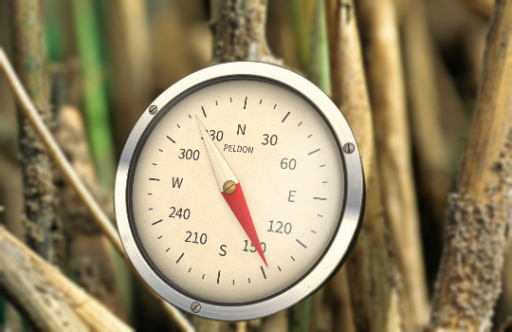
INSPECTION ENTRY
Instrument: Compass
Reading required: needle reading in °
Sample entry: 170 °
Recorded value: 145 °
